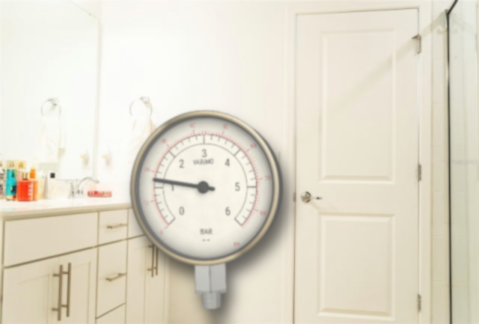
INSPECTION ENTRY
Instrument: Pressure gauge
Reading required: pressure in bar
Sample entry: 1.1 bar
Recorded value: 1.2 bar
